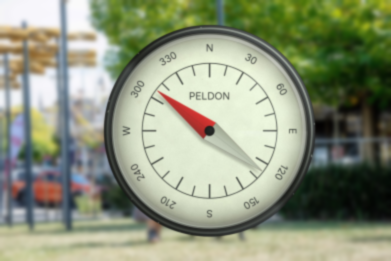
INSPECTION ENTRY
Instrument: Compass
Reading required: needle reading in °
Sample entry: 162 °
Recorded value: 307.5 °
